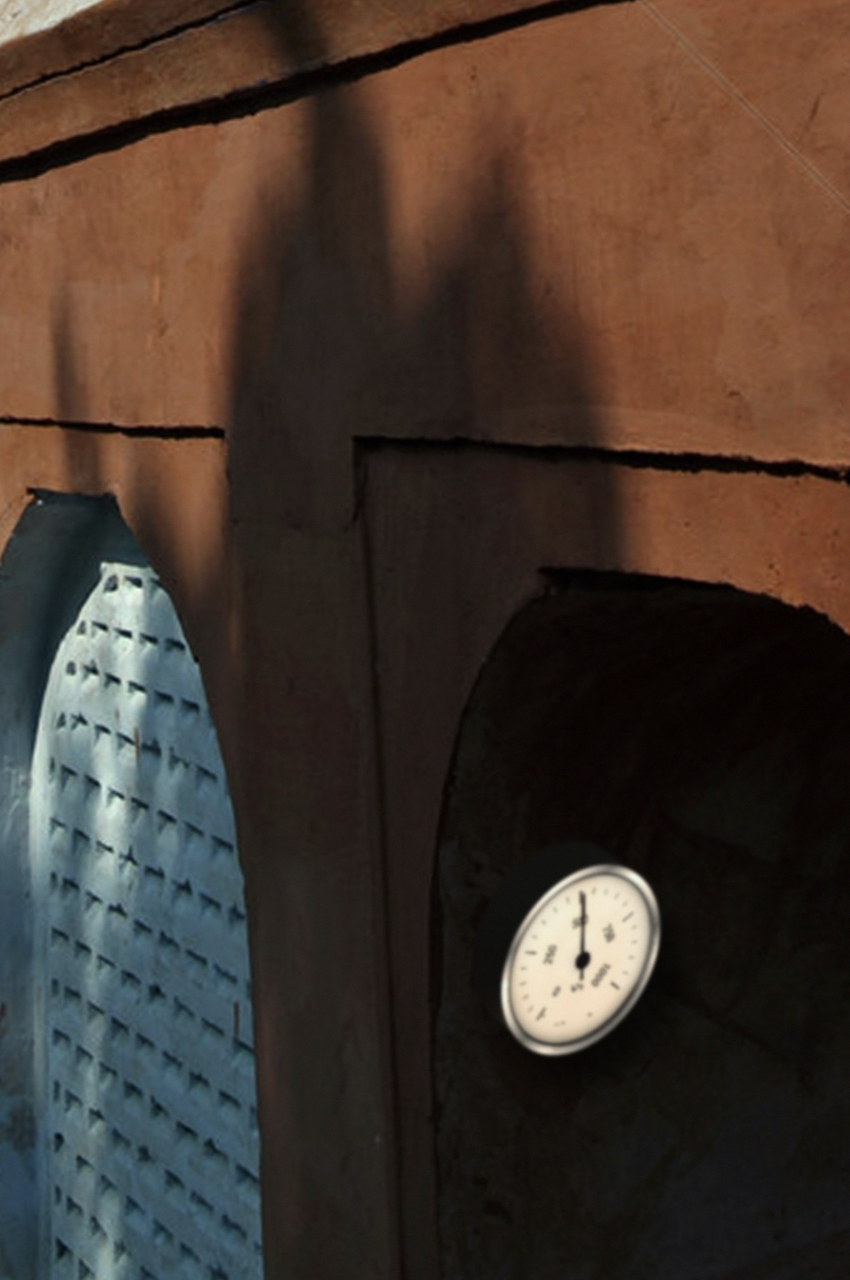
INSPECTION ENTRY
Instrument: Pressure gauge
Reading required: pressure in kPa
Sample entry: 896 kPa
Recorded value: 500 kPa
